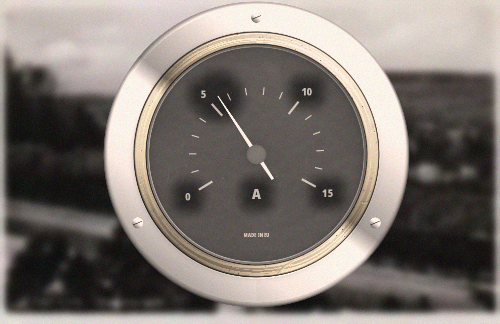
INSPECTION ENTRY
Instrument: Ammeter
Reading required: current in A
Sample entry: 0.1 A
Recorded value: 5.5 A
